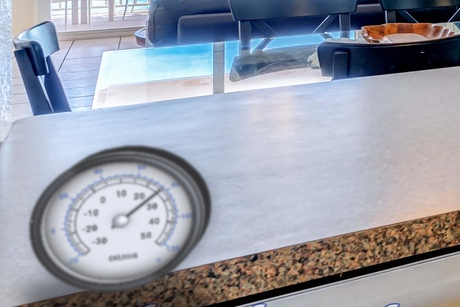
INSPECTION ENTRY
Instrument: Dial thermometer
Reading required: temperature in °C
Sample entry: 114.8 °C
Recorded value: 25 °C
